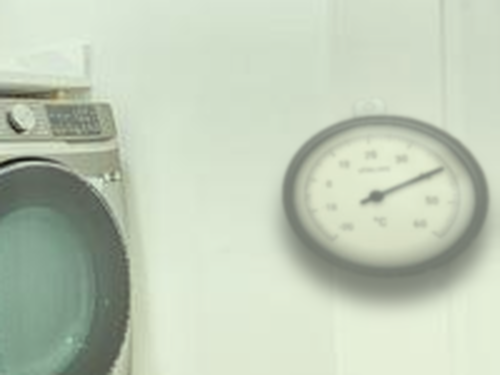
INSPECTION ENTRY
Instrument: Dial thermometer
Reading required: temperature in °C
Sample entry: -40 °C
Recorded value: 40 °C
